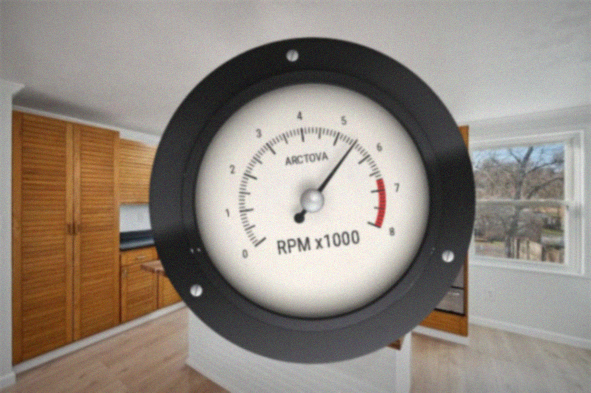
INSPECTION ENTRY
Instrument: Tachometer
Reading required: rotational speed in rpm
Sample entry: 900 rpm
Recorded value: 5500 rpm
